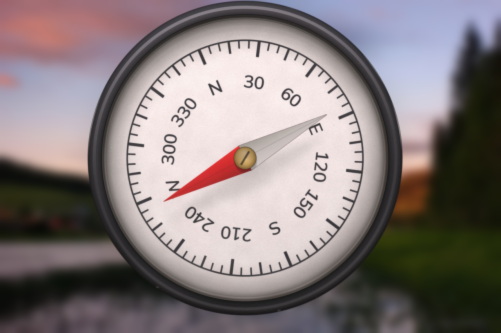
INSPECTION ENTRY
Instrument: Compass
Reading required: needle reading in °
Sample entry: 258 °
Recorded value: 265 °
